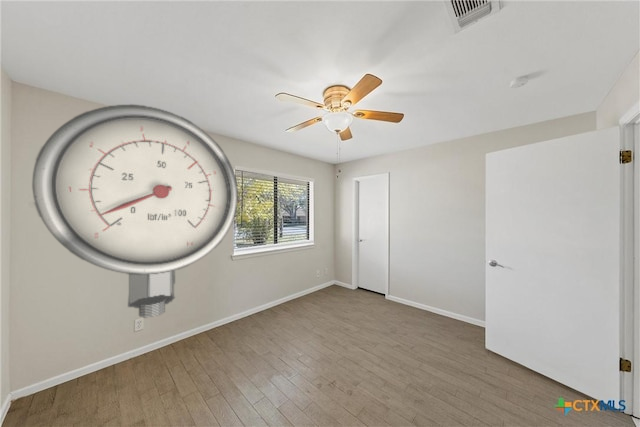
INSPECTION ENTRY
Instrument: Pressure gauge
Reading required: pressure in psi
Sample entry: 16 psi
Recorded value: 5 psi
